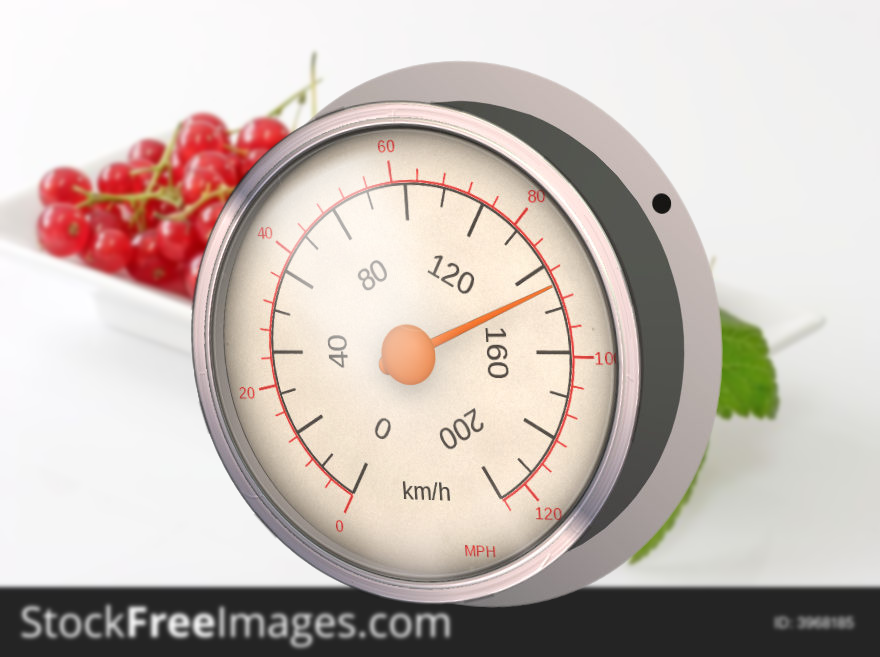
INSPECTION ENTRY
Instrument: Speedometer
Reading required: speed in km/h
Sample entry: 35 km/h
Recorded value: 145 km/h
